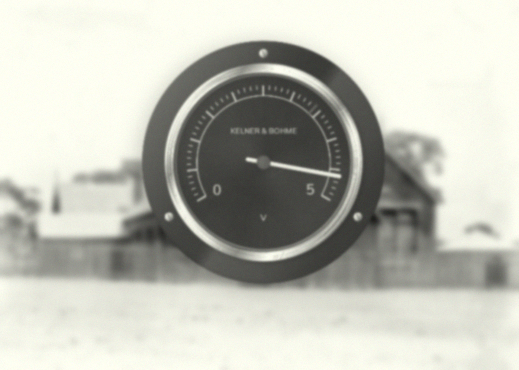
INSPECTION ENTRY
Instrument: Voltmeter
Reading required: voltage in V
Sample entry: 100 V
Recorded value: 4.6 V
